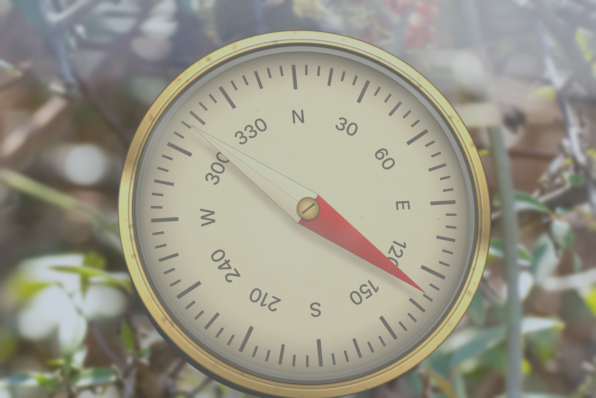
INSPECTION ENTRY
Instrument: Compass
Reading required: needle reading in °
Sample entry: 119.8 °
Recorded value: 130 °
